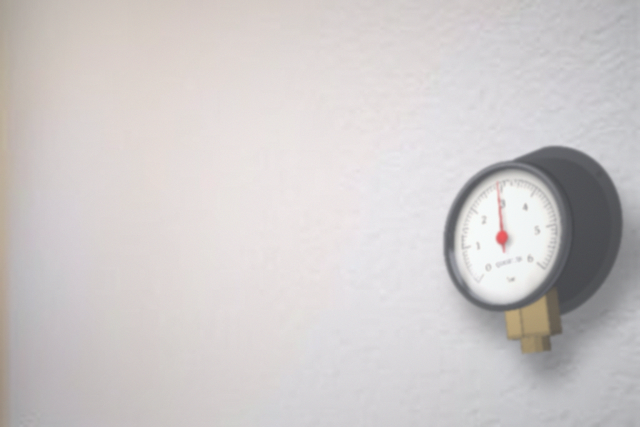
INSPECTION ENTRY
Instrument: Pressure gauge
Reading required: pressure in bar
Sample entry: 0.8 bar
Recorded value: 3 bar
